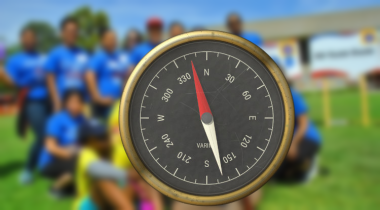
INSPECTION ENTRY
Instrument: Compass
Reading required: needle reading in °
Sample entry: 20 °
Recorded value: 345 °
